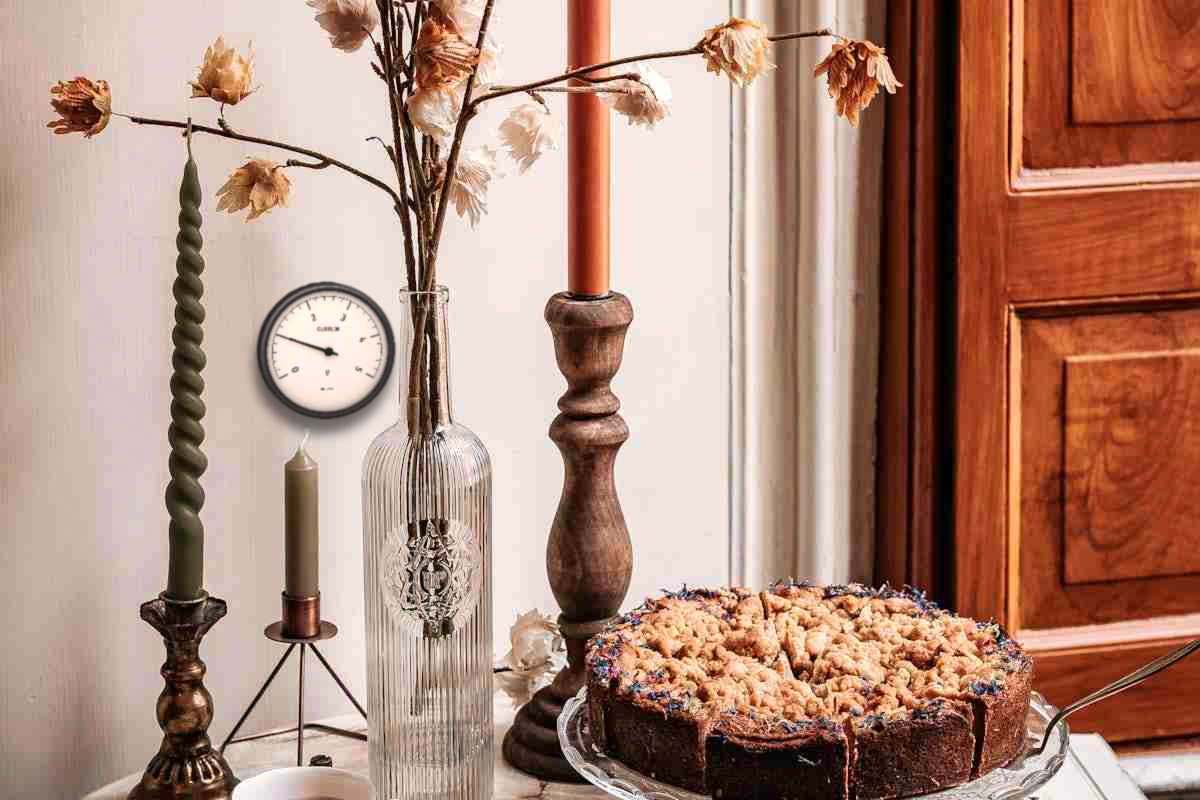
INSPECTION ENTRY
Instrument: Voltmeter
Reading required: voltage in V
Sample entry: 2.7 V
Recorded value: 1 V
